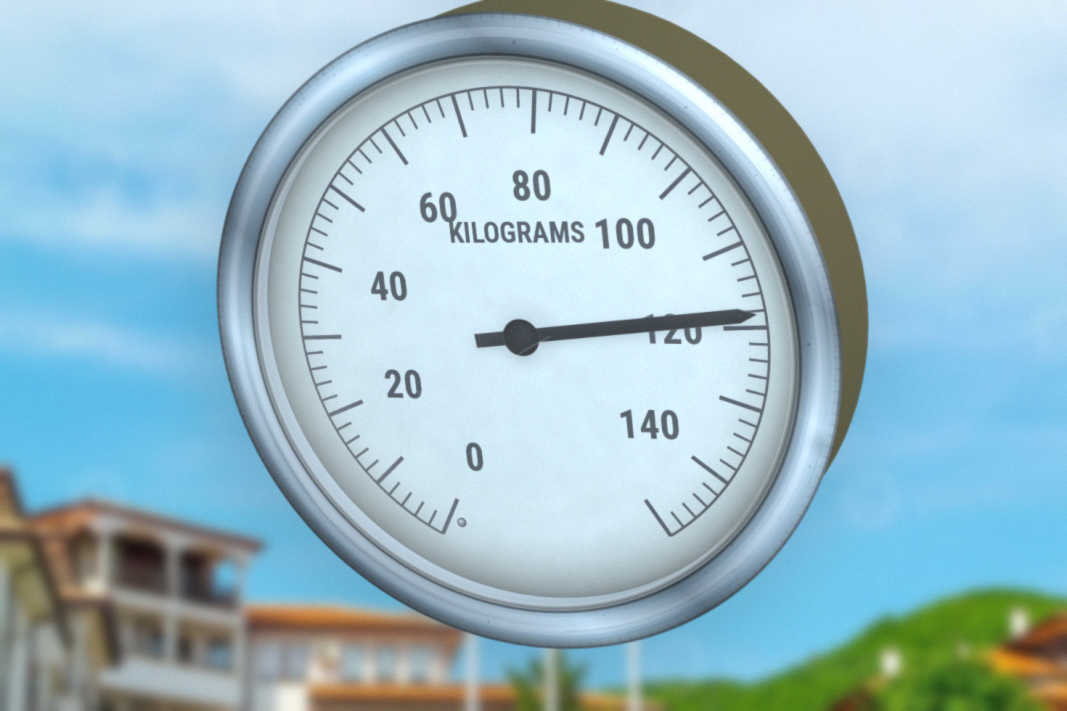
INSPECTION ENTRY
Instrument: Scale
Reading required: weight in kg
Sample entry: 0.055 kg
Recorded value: 118 kg
